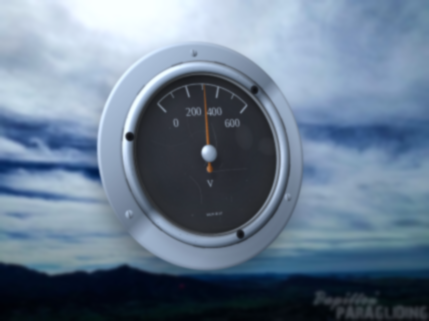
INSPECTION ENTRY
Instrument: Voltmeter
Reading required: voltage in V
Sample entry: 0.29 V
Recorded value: 300 V
